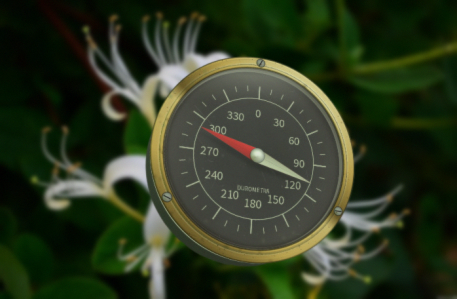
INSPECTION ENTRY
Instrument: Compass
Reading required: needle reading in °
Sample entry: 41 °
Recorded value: 290 °
